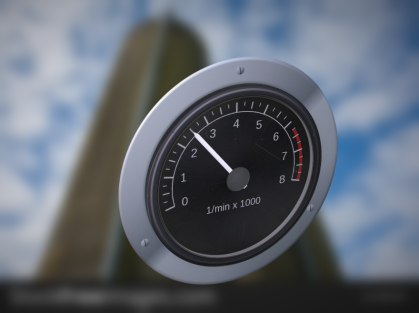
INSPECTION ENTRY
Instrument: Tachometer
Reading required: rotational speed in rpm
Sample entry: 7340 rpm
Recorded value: 2500 rpm
